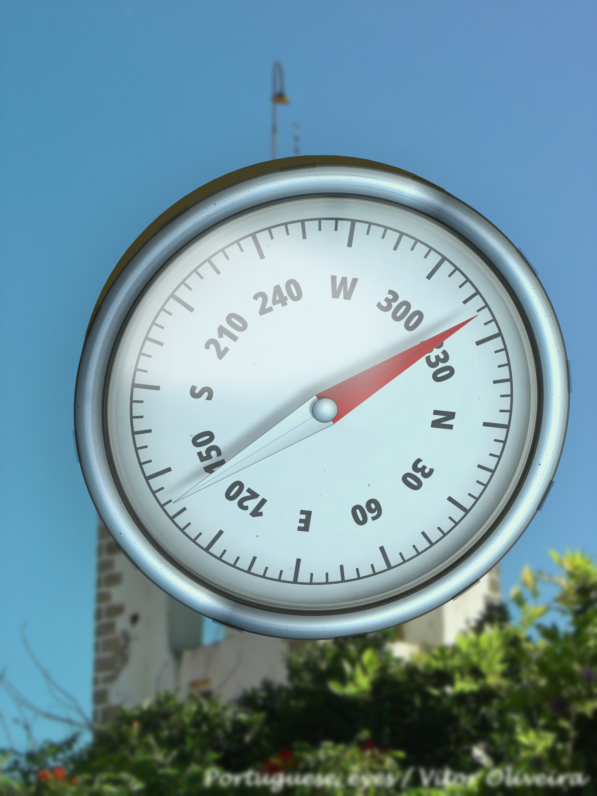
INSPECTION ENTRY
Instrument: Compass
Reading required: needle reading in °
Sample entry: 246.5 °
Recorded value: 320 °
